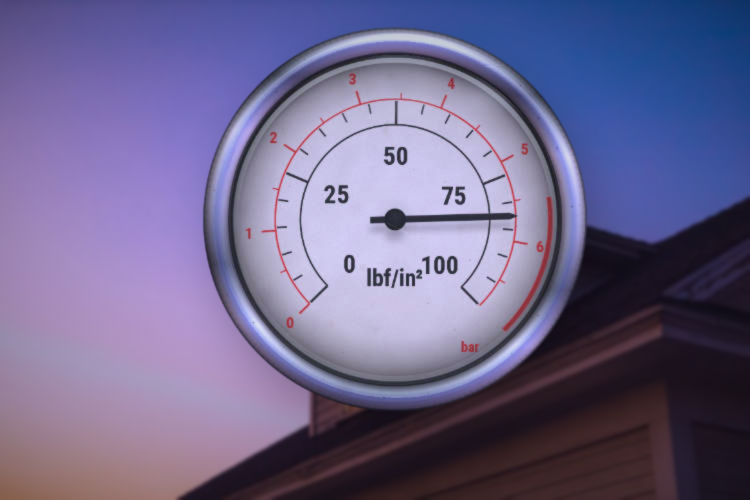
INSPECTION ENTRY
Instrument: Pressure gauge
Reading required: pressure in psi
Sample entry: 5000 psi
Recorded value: 82.5 psi
